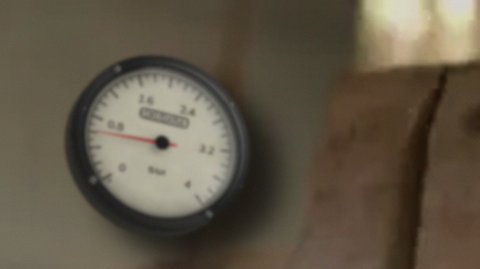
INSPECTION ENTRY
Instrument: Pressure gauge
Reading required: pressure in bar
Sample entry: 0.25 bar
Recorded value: 0.6 bar
